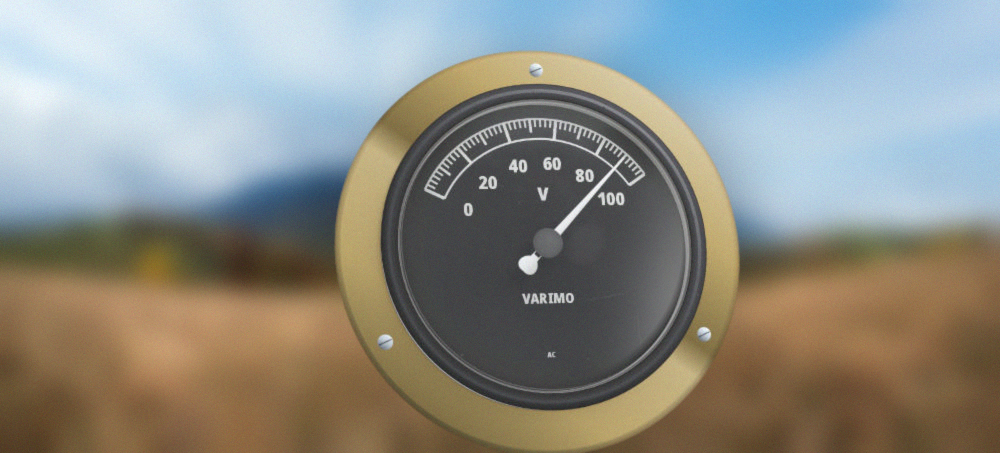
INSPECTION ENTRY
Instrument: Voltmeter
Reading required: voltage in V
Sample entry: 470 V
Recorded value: 90 V
